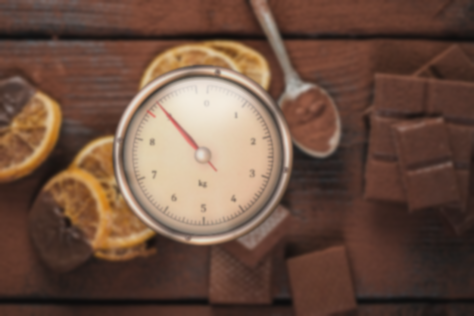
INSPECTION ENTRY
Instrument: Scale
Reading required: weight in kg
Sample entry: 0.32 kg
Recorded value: 9 kg
